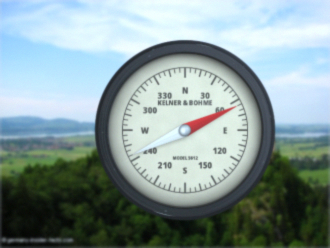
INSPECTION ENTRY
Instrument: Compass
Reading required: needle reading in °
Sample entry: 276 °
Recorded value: 65 °
